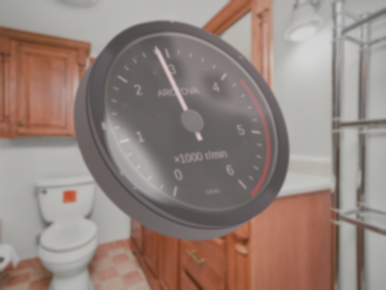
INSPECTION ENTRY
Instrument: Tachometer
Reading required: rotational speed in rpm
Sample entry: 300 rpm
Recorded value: 2800 rpm
